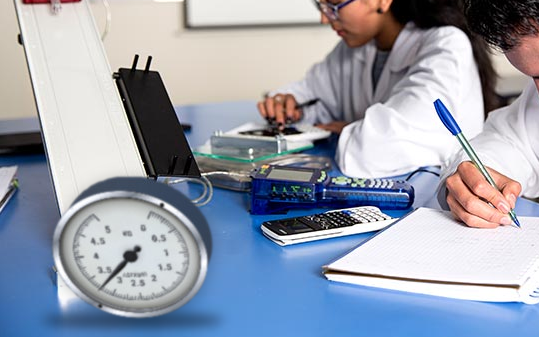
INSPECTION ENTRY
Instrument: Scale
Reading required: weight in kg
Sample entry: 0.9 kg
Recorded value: 3.25 kg
